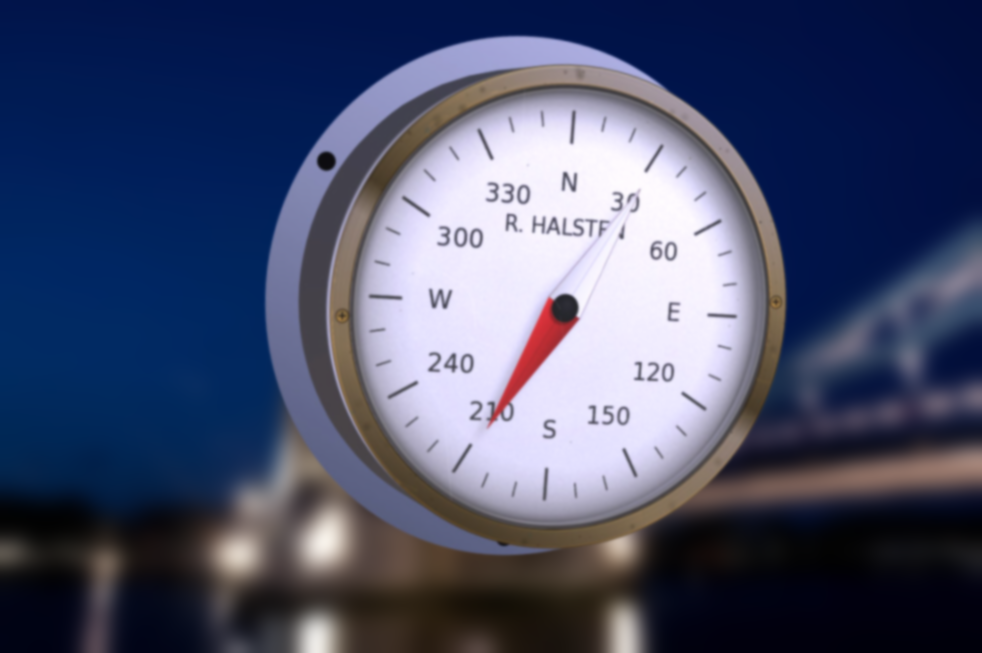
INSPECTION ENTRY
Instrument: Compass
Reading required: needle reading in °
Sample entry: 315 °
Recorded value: 210 °
